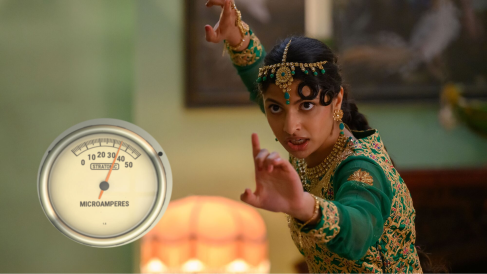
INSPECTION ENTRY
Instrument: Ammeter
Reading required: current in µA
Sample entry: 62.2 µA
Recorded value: 35 µA
